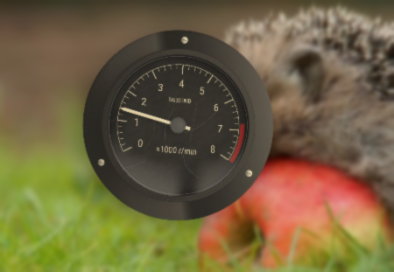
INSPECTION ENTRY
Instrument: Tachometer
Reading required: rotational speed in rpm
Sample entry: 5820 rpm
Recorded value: 1400 rpm
